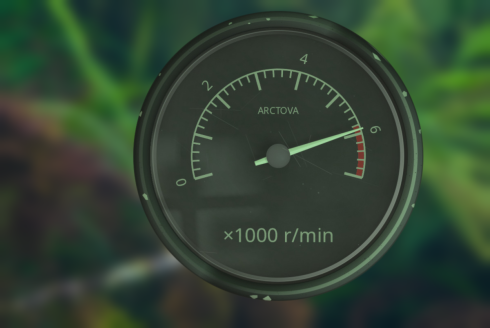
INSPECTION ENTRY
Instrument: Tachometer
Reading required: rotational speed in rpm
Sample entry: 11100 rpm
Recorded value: 5900 rpm
